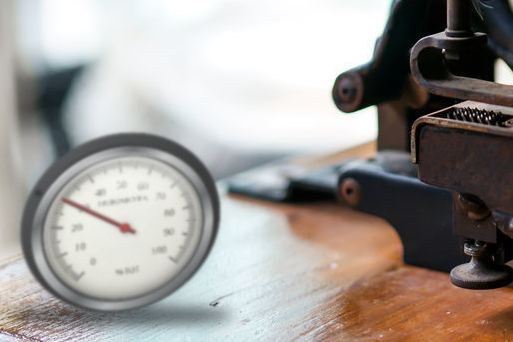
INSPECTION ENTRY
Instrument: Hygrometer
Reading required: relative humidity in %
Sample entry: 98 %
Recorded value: 30 %
